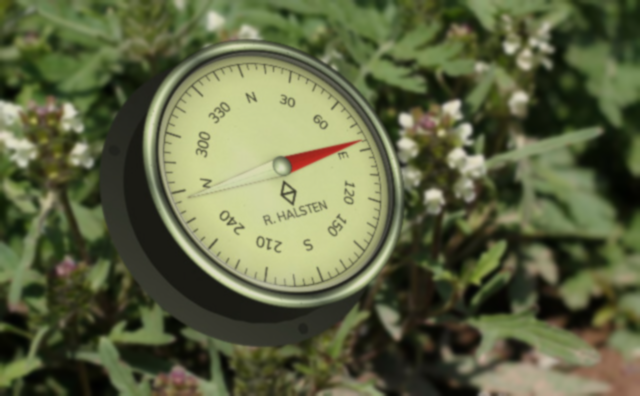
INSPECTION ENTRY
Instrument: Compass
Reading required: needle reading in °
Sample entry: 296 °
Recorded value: 85 °
